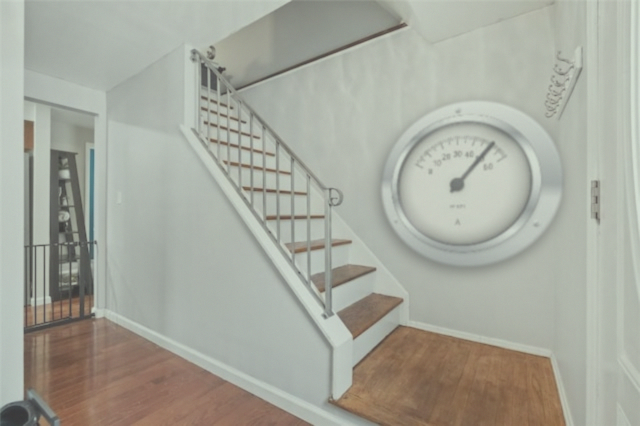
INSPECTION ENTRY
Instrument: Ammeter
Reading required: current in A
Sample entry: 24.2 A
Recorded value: 50 A
